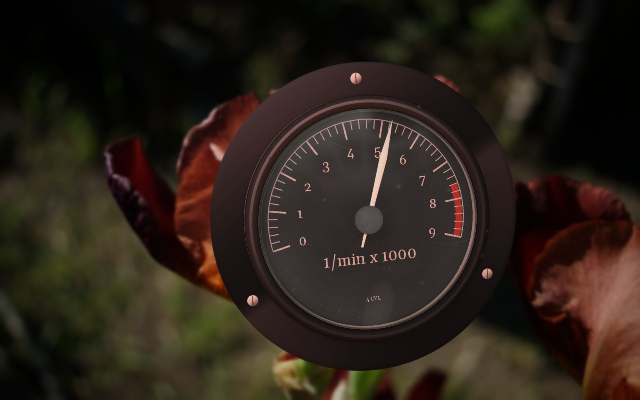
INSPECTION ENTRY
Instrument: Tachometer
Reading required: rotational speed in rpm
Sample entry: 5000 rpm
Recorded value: 5200 rpm
